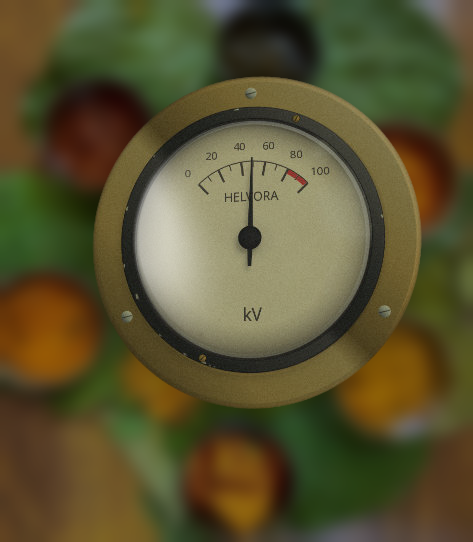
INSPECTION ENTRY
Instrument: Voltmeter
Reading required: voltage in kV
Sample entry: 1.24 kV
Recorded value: 50 kV
